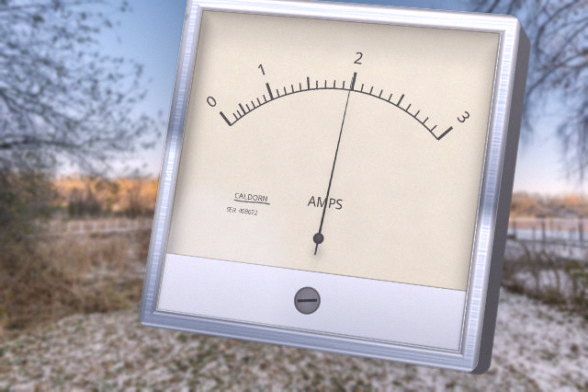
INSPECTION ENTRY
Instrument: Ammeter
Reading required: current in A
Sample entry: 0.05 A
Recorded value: 2 A
